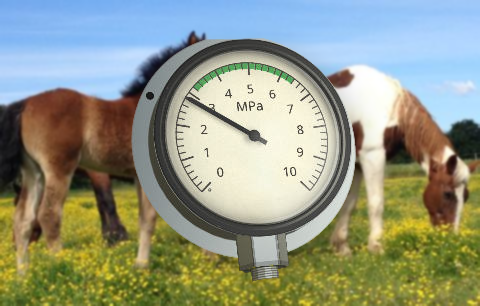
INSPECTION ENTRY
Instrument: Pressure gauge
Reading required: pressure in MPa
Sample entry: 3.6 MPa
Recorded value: 2.8 MPa
